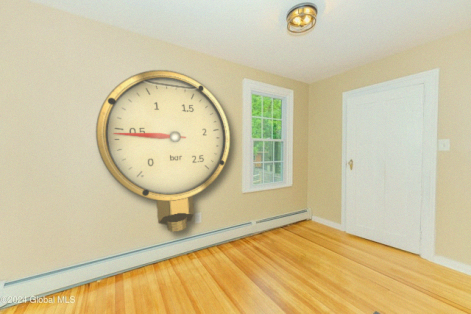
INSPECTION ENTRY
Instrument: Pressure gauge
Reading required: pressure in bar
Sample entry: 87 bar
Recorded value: 0.45 bar
